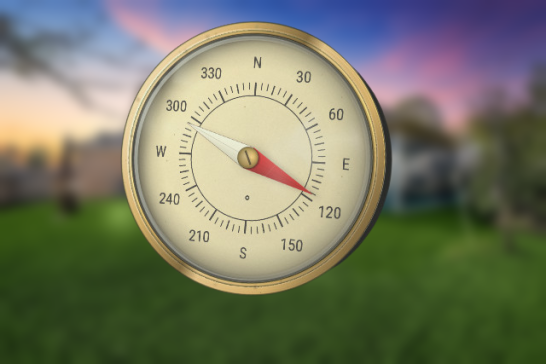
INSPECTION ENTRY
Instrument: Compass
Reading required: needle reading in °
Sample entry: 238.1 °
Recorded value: 115 °
